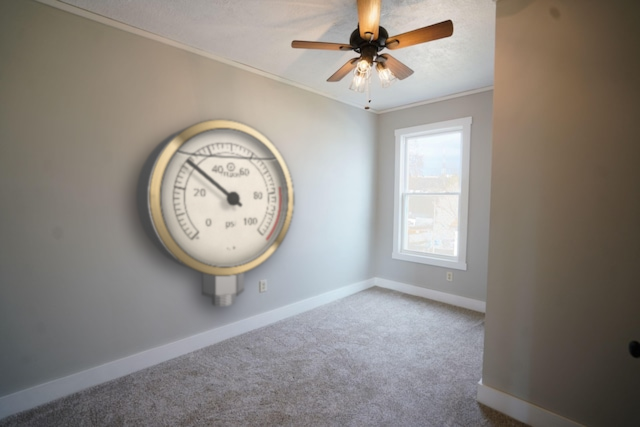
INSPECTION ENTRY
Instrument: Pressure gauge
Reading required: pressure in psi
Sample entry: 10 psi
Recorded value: 30 psi
